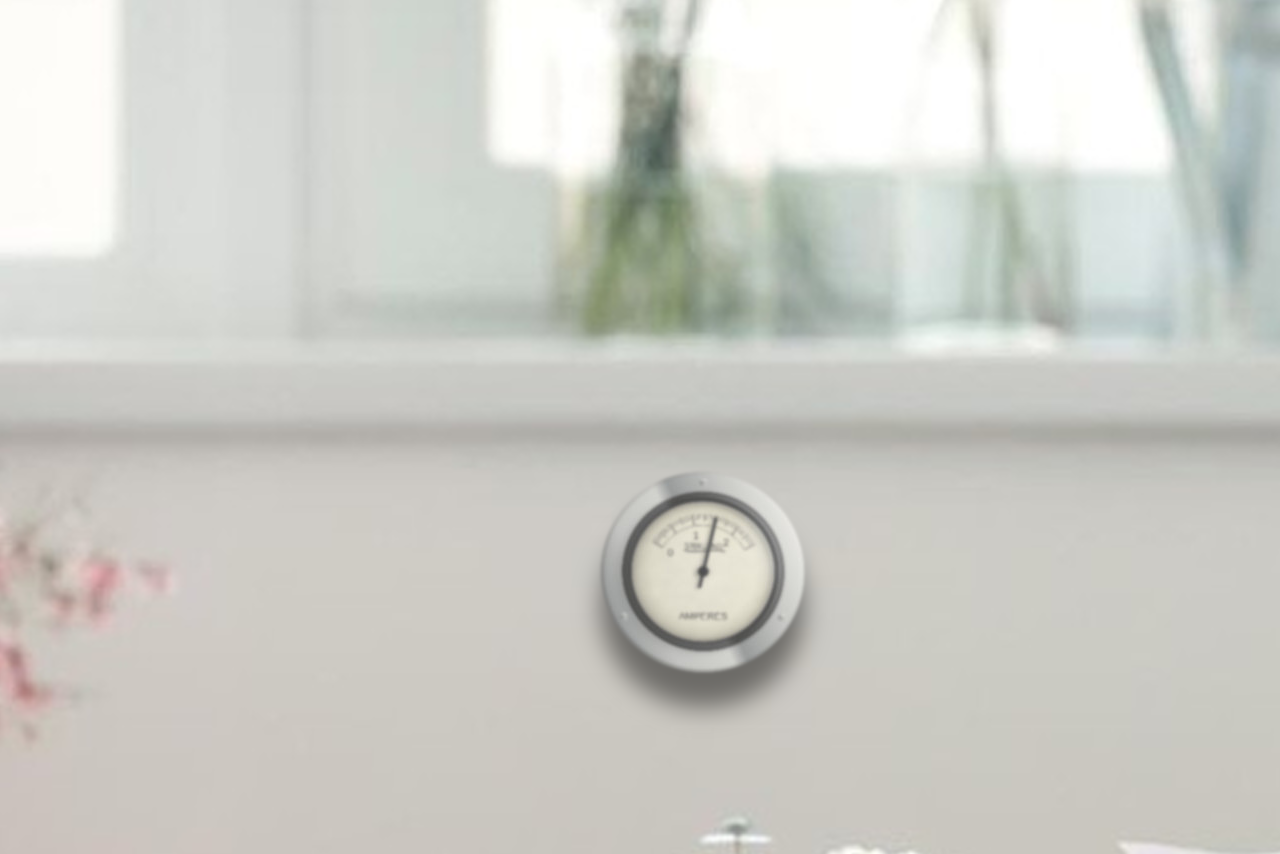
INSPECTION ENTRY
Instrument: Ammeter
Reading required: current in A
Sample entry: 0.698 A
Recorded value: 1.5 A
